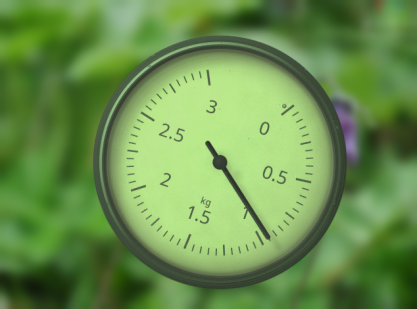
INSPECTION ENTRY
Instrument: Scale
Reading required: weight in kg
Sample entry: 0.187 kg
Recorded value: 0.95 kg
